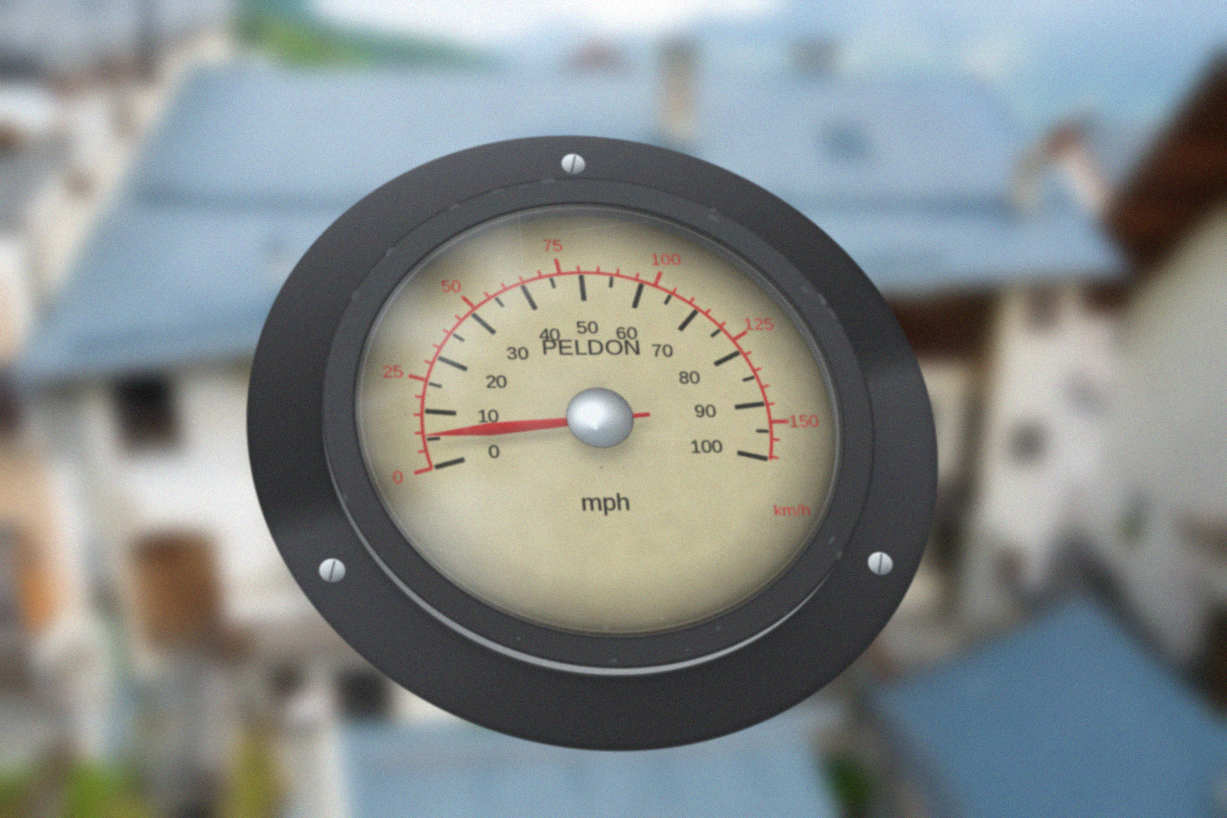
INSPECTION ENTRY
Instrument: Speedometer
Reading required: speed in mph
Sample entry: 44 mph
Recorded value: 5 mph
